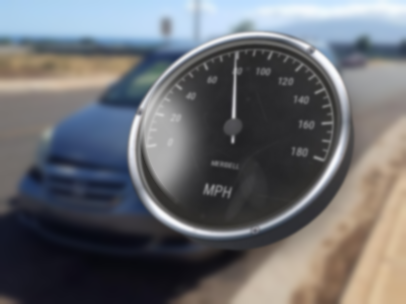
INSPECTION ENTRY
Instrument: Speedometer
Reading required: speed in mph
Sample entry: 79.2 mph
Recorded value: 80 mph
